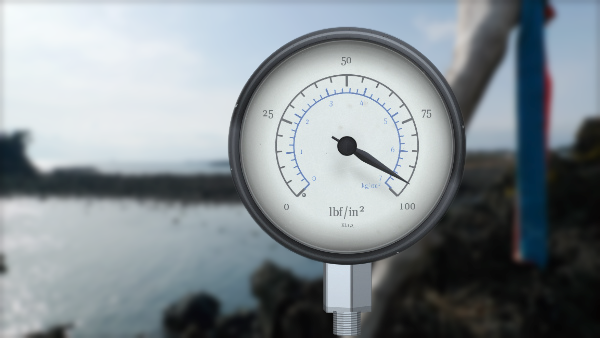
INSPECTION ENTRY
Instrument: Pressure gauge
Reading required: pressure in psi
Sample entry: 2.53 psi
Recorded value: 95 psi
